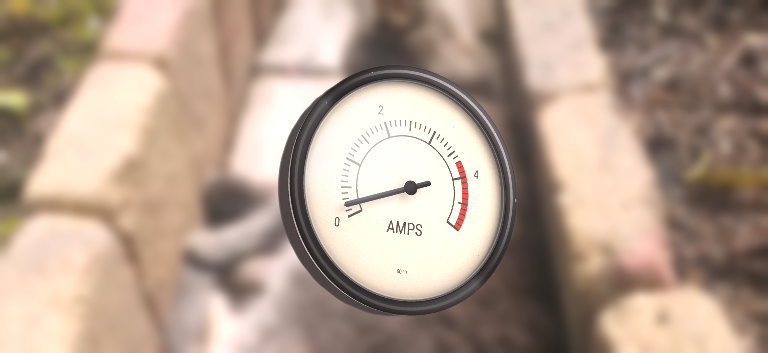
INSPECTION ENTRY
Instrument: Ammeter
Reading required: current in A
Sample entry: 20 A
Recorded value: 0.2 A
